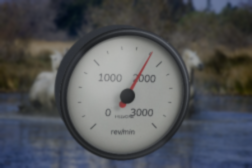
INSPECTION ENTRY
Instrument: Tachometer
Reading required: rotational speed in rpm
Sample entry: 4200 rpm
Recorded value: 1800 rpm
